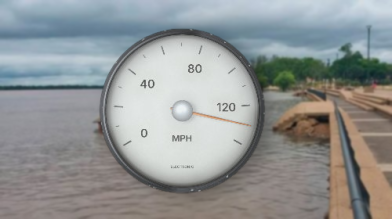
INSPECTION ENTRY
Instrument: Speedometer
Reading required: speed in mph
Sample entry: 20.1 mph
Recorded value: 130 mph
